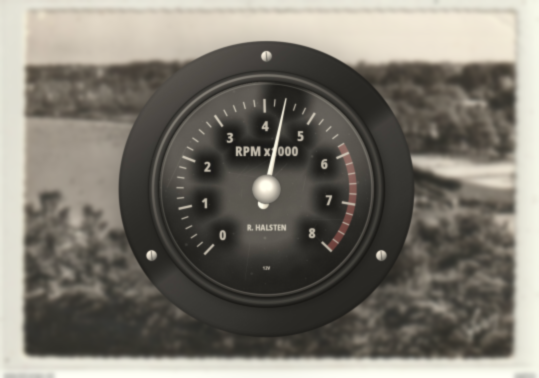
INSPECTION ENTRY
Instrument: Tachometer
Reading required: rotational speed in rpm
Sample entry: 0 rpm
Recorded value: 4400 rpm
